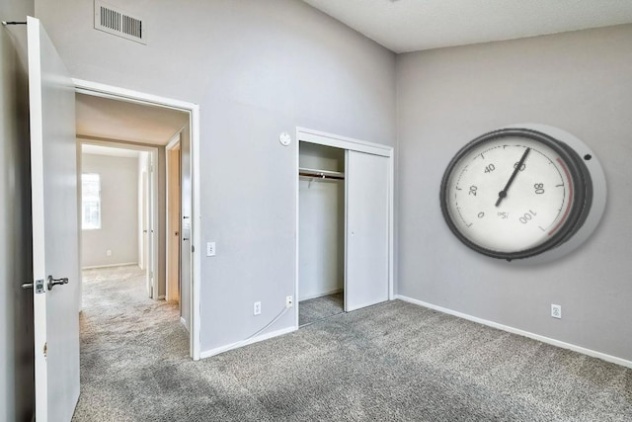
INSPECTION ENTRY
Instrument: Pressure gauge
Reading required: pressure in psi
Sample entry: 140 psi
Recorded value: 60 psi
